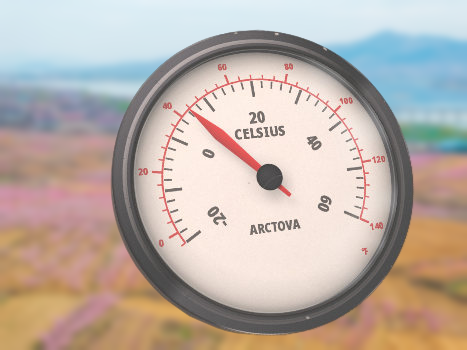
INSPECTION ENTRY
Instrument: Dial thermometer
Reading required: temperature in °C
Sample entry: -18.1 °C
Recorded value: 6 °C
